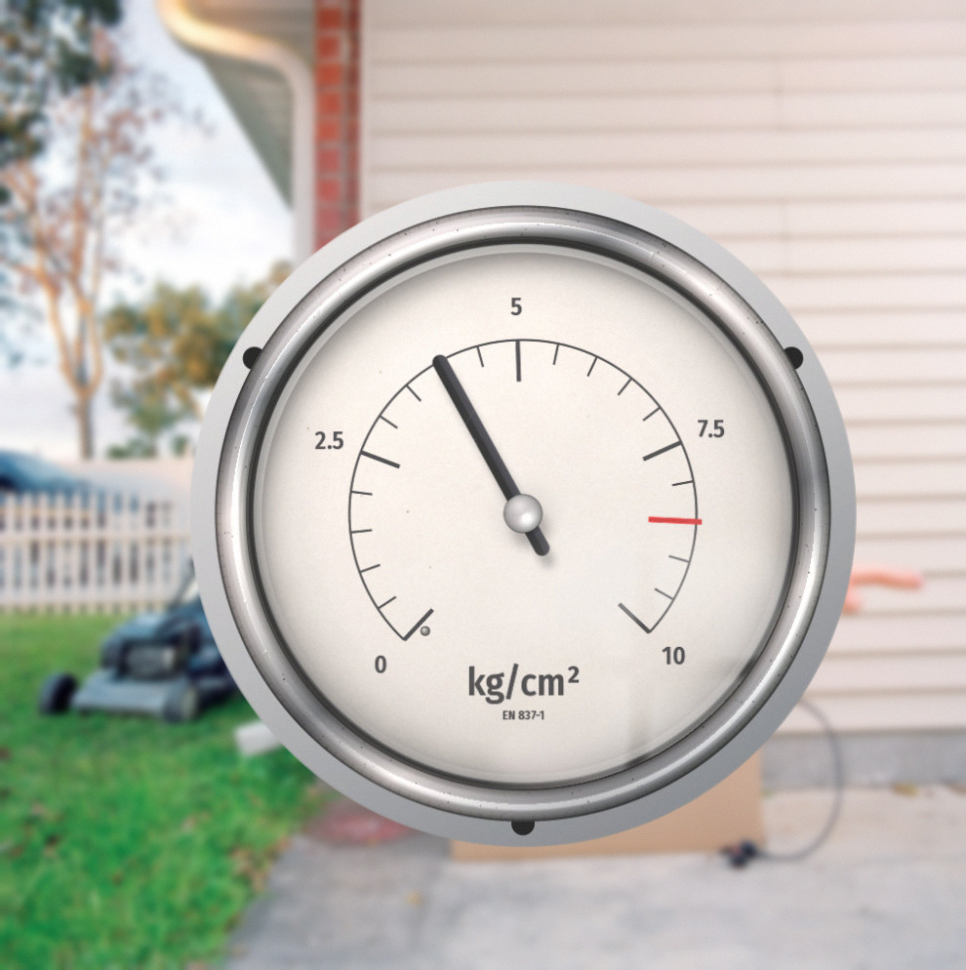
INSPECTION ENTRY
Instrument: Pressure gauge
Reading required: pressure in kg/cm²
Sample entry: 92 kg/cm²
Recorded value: 4 kg/cm²
